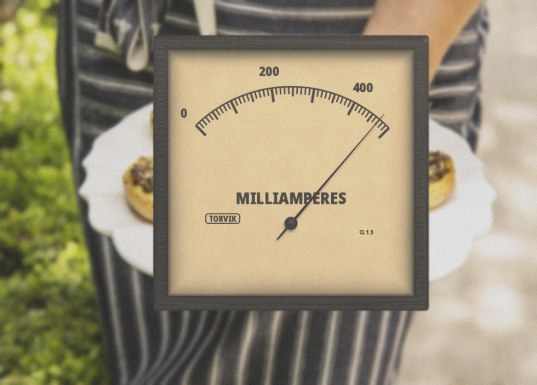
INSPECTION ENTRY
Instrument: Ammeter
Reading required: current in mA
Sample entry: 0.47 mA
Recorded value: 470 mA
